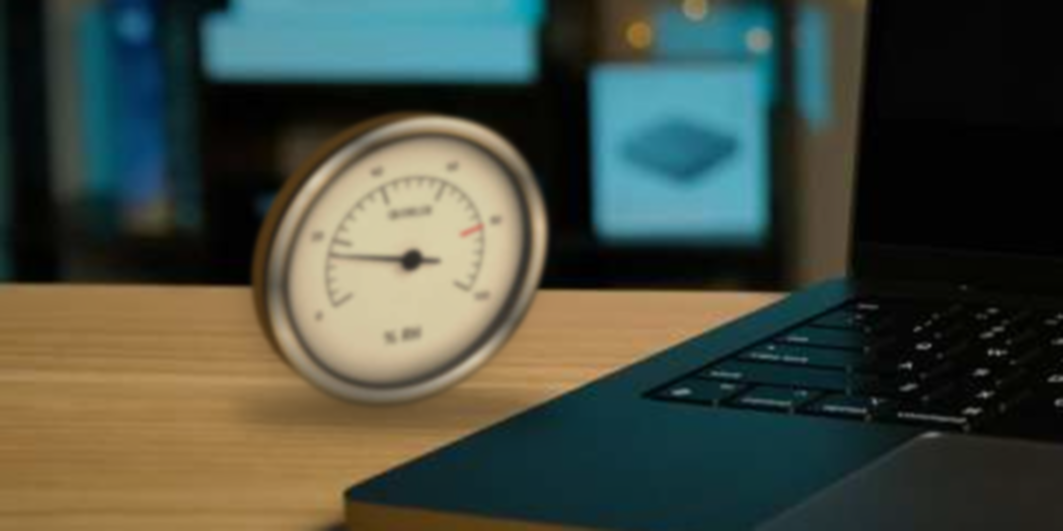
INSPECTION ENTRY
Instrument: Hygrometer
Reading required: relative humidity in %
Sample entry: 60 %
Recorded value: 16 %
